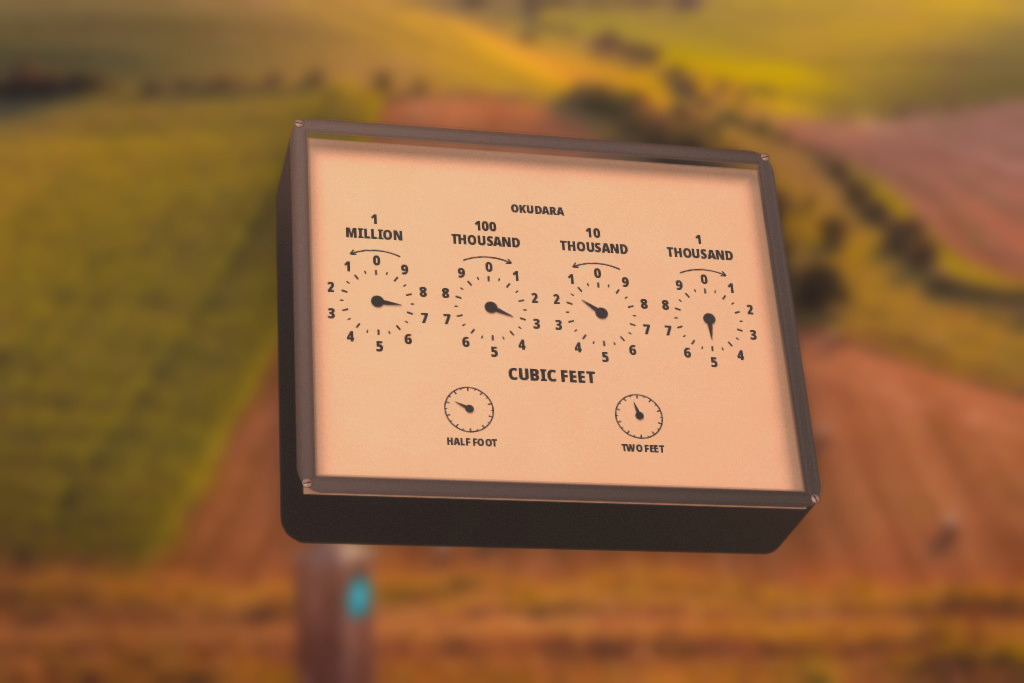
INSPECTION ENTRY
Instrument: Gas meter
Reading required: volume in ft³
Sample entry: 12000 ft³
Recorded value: 731500 ft³
